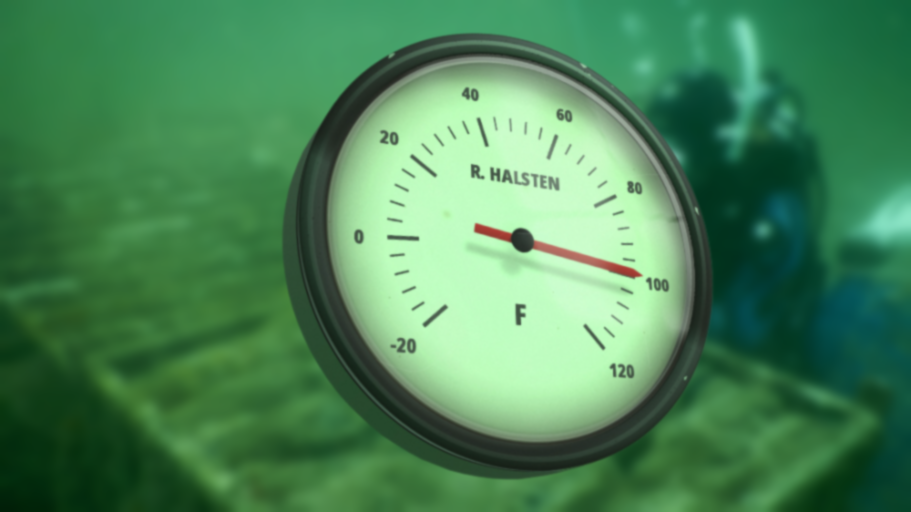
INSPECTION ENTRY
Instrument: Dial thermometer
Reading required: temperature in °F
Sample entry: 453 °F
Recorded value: 100 °F
